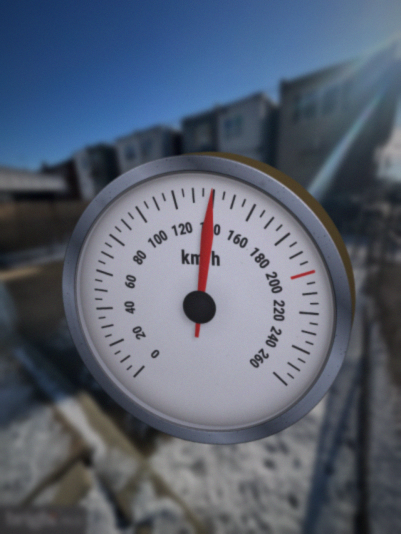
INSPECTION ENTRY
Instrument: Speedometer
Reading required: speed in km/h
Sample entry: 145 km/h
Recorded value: 140 km/h
